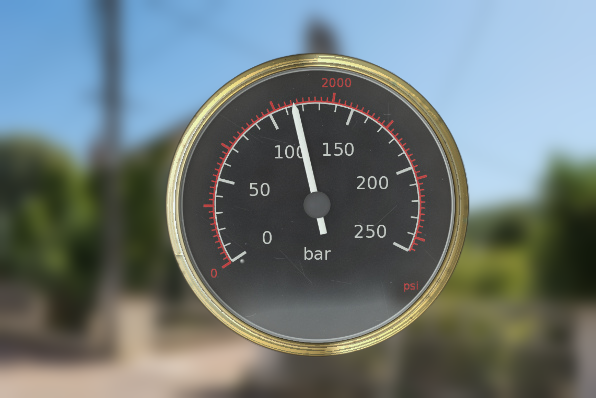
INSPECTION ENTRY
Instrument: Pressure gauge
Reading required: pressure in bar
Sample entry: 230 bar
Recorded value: 115 bar
